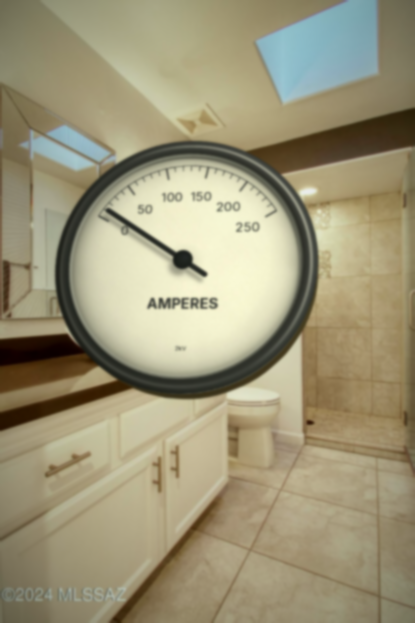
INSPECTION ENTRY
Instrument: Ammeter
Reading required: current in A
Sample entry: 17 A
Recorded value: 10 A
